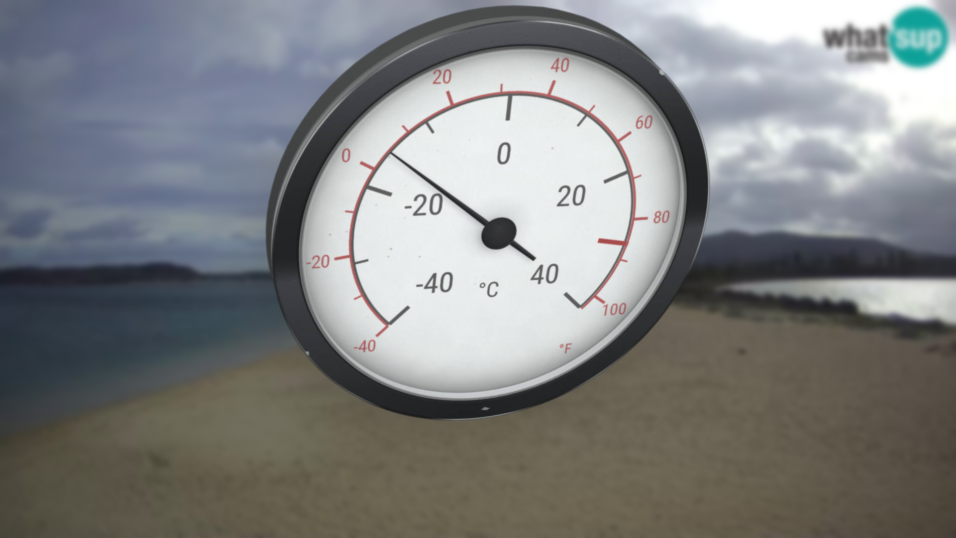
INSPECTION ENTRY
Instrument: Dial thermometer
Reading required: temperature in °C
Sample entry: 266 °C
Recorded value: -15 °C
